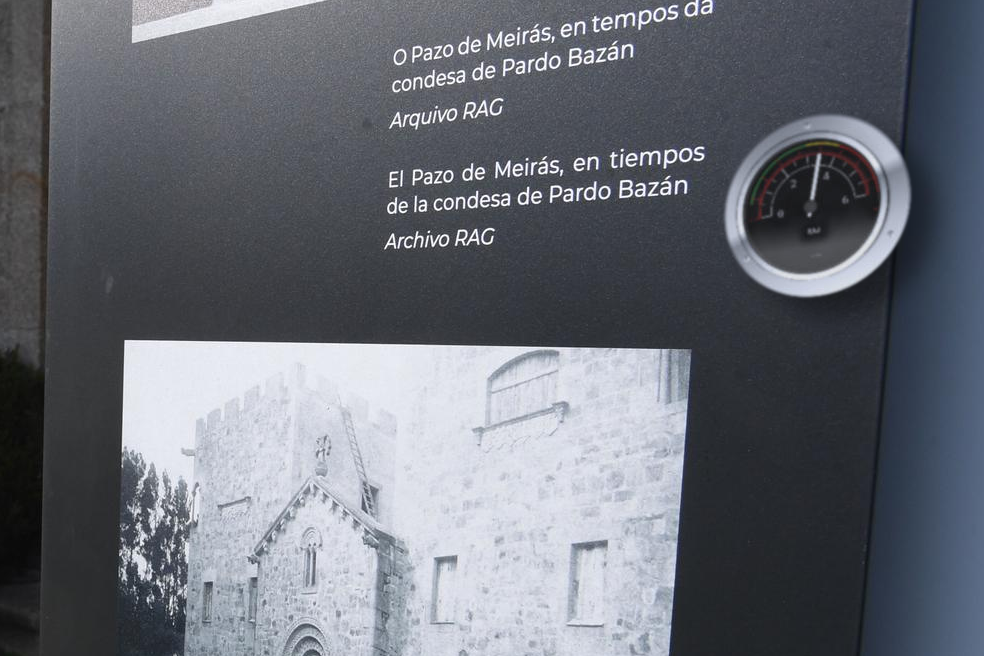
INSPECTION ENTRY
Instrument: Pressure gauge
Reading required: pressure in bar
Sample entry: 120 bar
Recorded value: 3.5 bar
